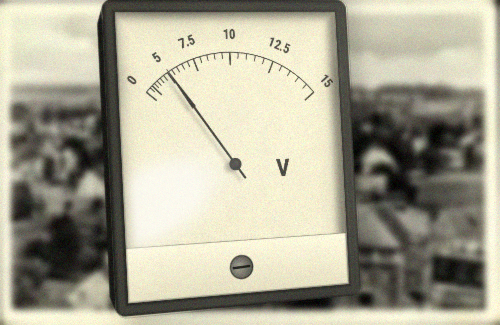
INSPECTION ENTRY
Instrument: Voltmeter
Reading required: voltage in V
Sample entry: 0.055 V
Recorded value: 5 V
